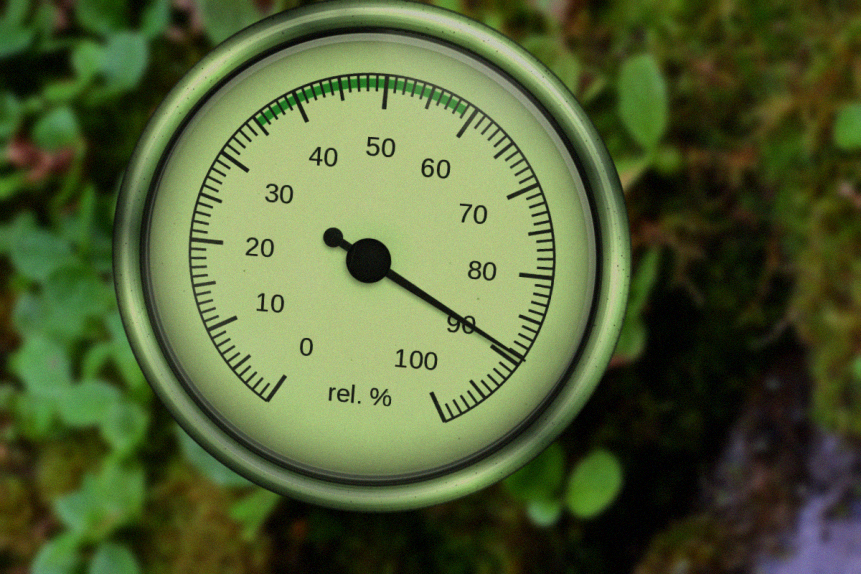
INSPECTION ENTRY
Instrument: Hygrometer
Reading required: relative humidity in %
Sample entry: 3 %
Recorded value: 89 %
